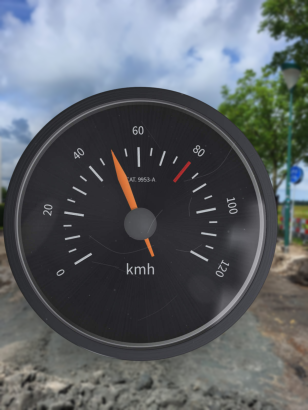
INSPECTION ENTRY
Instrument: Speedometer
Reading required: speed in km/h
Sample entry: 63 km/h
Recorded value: 50 km/h
